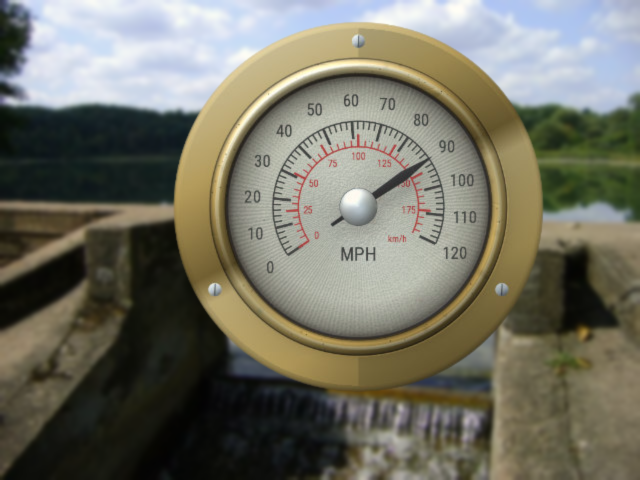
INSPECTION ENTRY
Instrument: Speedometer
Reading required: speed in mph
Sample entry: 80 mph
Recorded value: 90 mph
